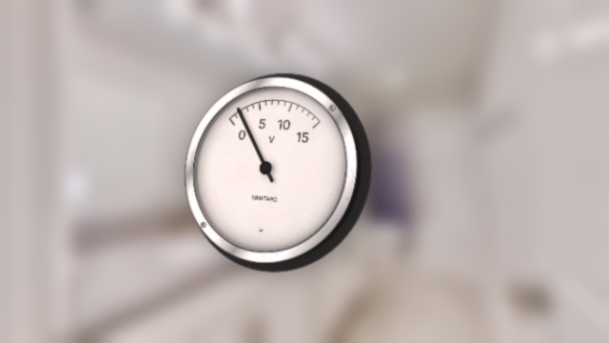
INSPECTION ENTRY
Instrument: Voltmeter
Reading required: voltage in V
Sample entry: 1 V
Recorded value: 2 V
